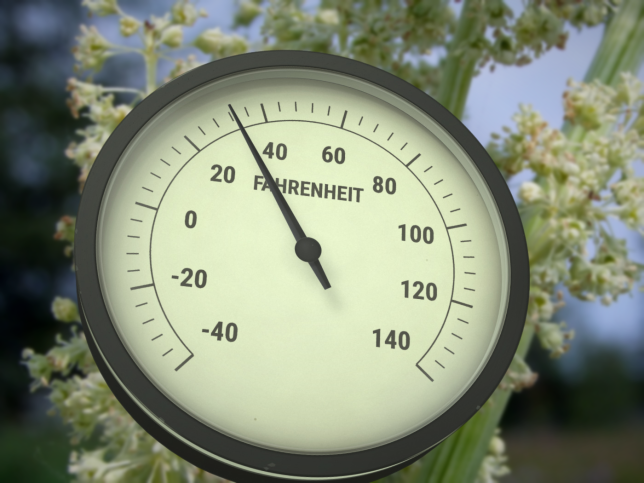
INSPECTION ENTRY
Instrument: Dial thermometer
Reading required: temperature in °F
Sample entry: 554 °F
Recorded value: 32 °F
